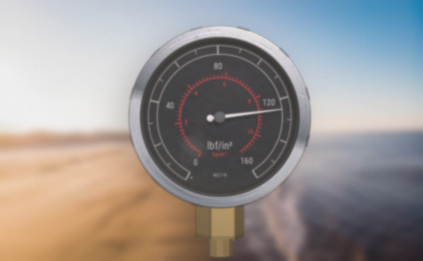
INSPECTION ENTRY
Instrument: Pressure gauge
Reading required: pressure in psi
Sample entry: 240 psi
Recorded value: 125 psi
